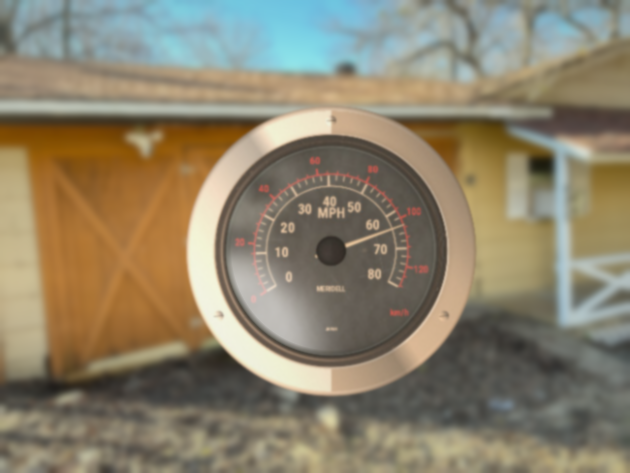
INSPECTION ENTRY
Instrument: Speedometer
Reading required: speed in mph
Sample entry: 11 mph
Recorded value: 64 mph
